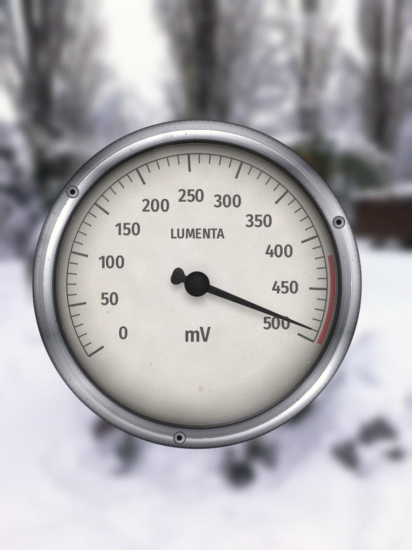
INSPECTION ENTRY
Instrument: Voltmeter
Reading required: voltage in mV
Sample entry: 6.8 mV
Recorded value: 490 mV
